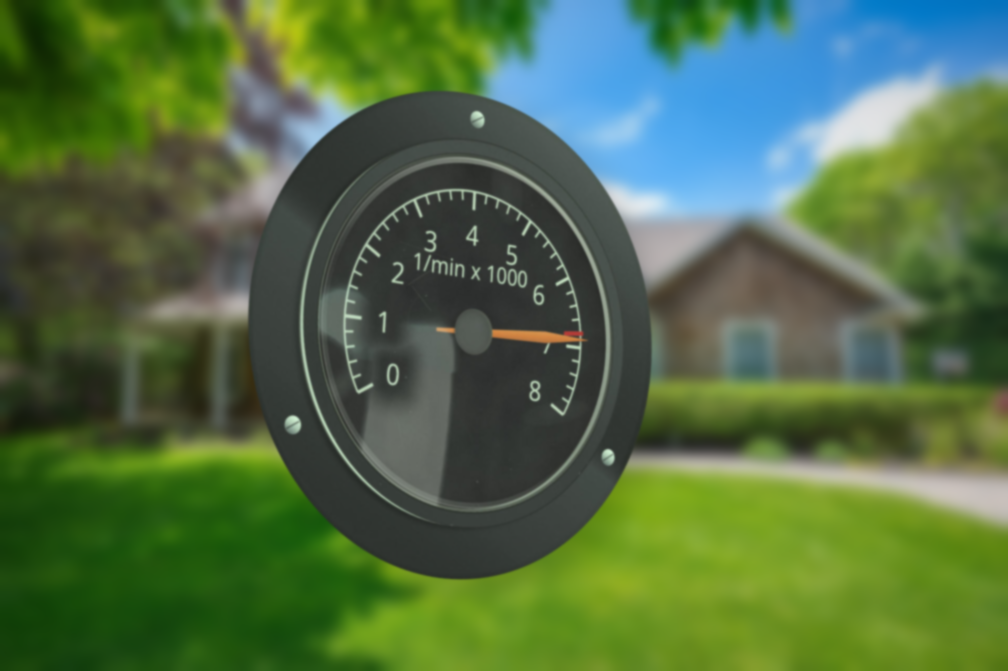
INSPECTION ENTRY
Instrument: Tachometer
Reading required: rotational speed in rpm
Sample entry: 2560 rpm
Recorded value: 6900 rpm
